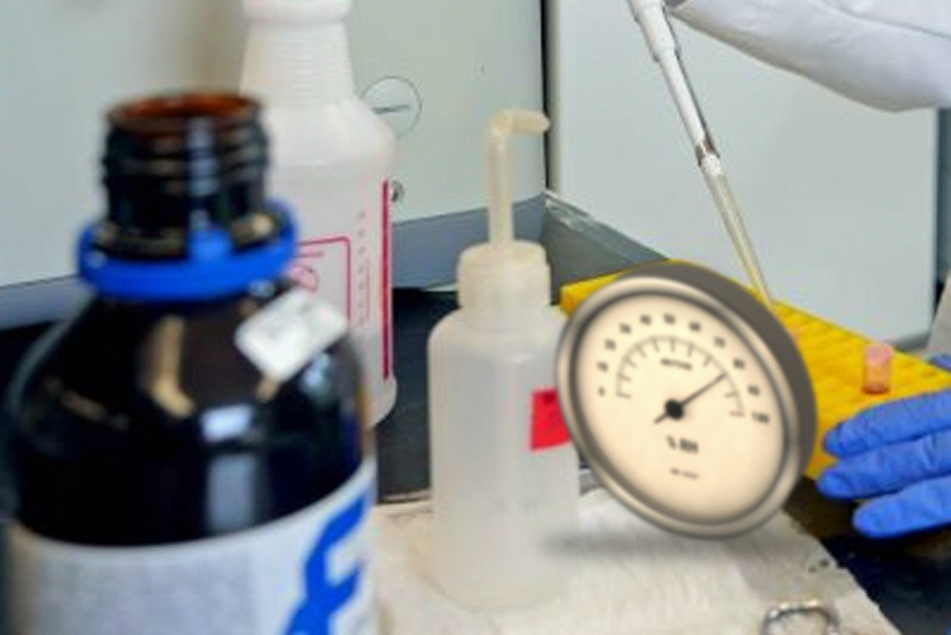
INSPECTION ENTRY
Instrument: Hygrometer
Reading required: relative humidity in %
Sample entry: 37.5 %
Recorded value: 80 %
